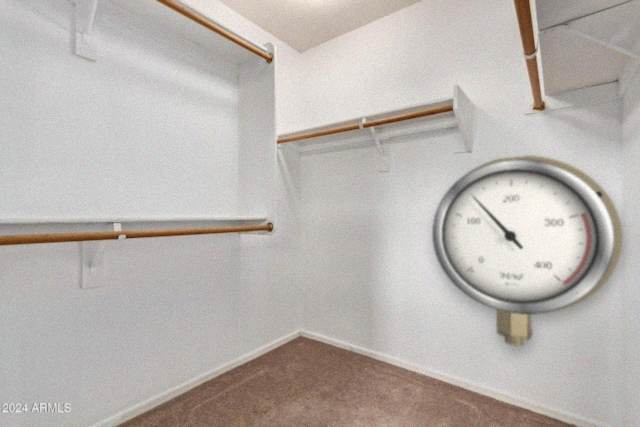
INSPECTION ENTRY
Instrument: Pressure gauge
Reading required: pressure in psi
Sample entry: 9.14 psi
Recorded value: 140 psi
